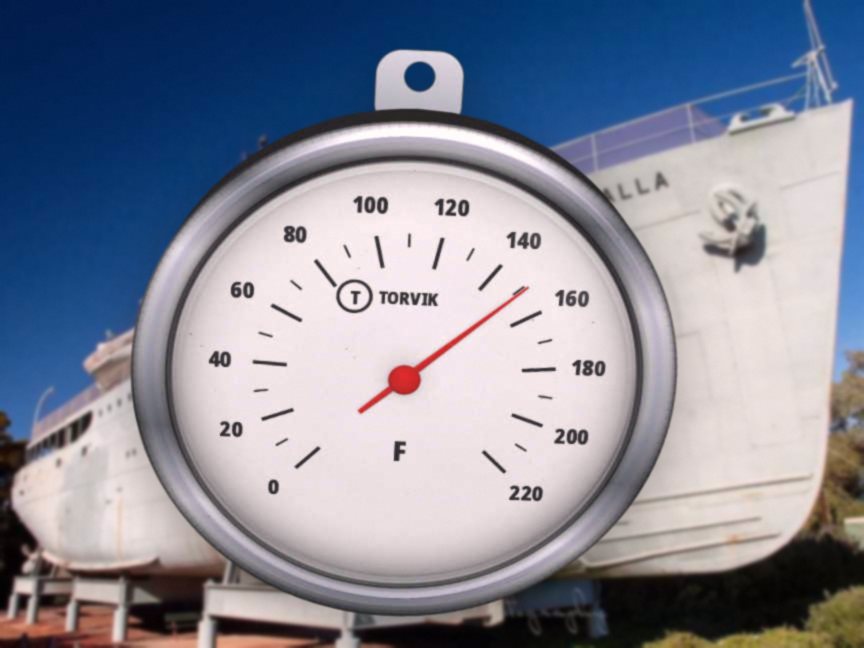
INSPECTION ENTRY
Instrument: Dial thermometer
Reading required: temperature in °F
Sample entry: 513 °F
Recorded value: 150 °F
